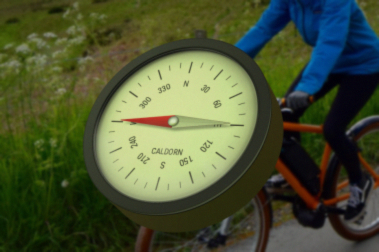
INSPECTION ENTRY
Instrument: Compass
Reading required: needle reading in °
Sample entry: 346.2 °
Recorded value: 270 °
